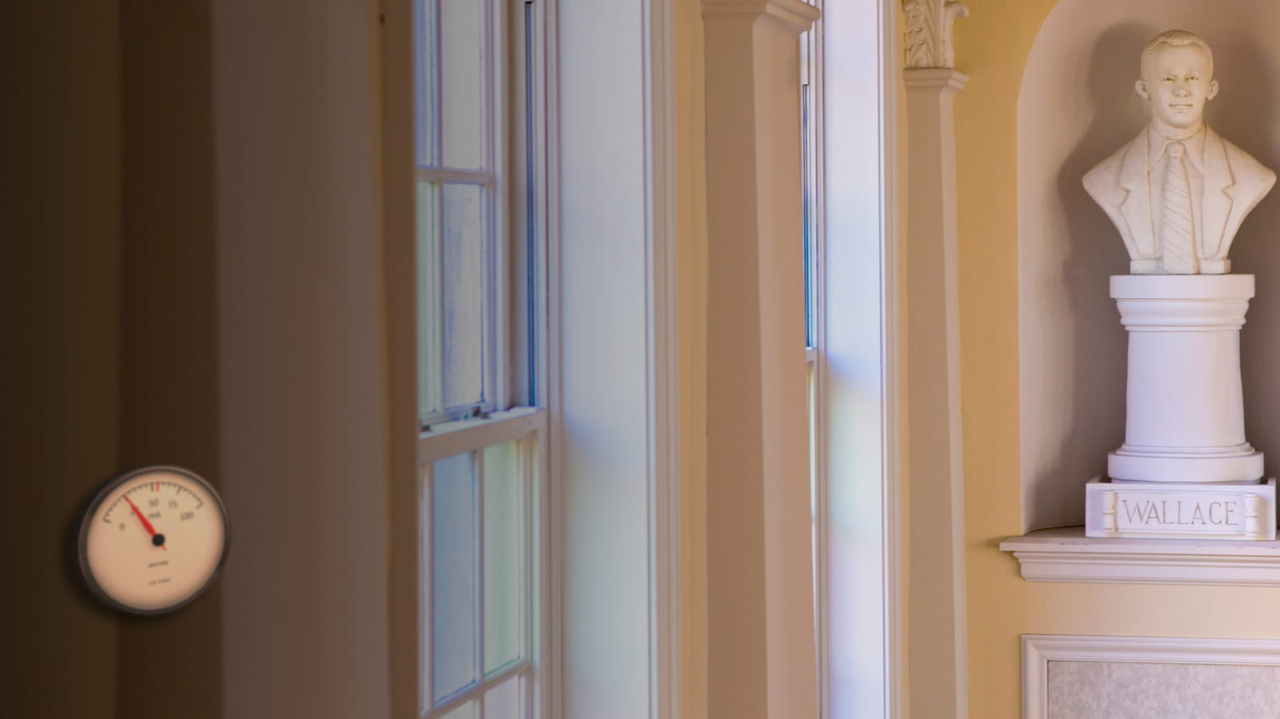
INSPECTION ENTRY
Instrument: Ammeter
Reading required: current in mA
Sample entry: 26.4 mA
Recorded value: 25 mA
